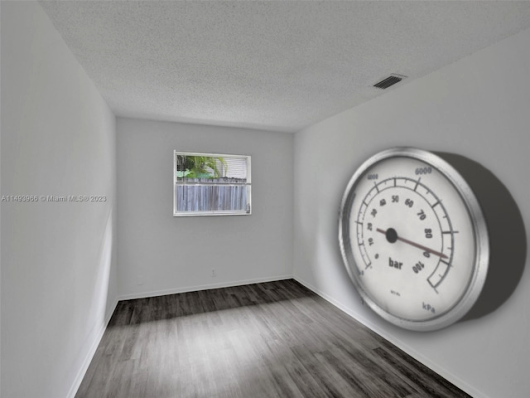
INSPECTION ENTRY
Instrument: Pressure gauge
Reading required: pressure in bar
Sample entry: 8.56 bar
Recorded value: 87.5 bar
